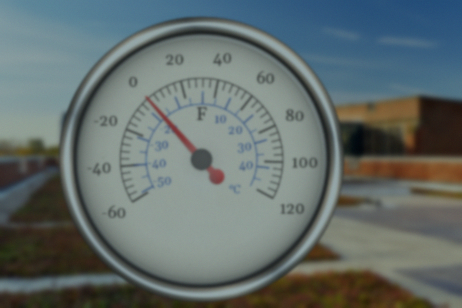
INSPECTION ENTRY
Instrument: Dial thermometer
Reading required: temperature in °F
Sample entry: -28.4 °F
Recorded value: 0 °F
